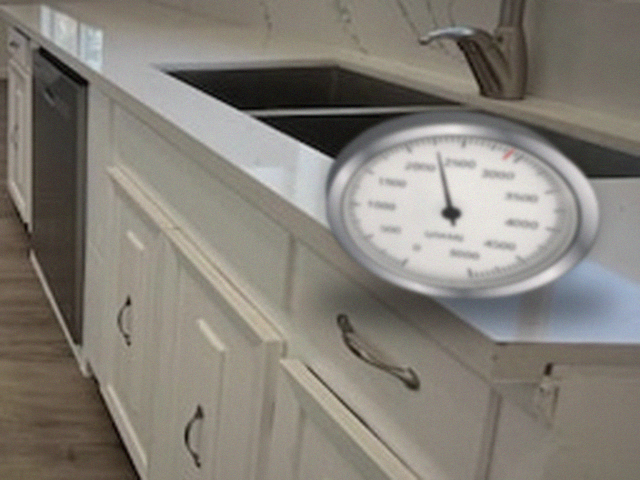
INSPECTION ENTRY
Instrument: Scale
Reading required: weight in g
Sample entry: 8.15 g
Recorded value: 2250 g
